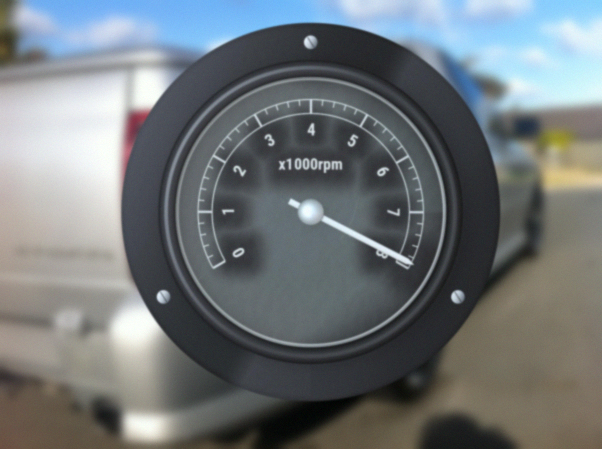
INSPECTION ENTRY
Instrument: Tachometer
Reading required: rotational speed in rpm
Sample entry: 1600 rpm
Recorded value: 7900 rpm
